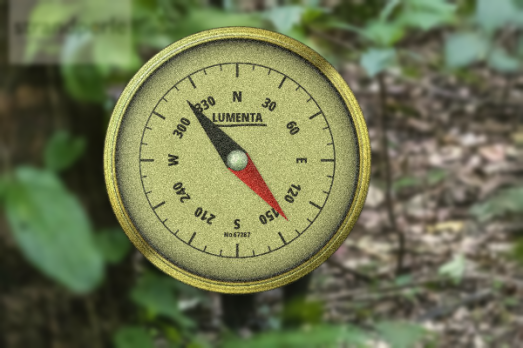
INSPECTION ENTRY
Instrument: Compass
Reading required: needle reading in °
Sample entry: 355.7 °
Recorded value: 140 °
